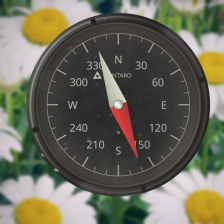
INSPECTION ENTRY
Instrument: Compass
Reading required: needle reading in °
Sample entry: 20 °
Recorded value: 160 °
